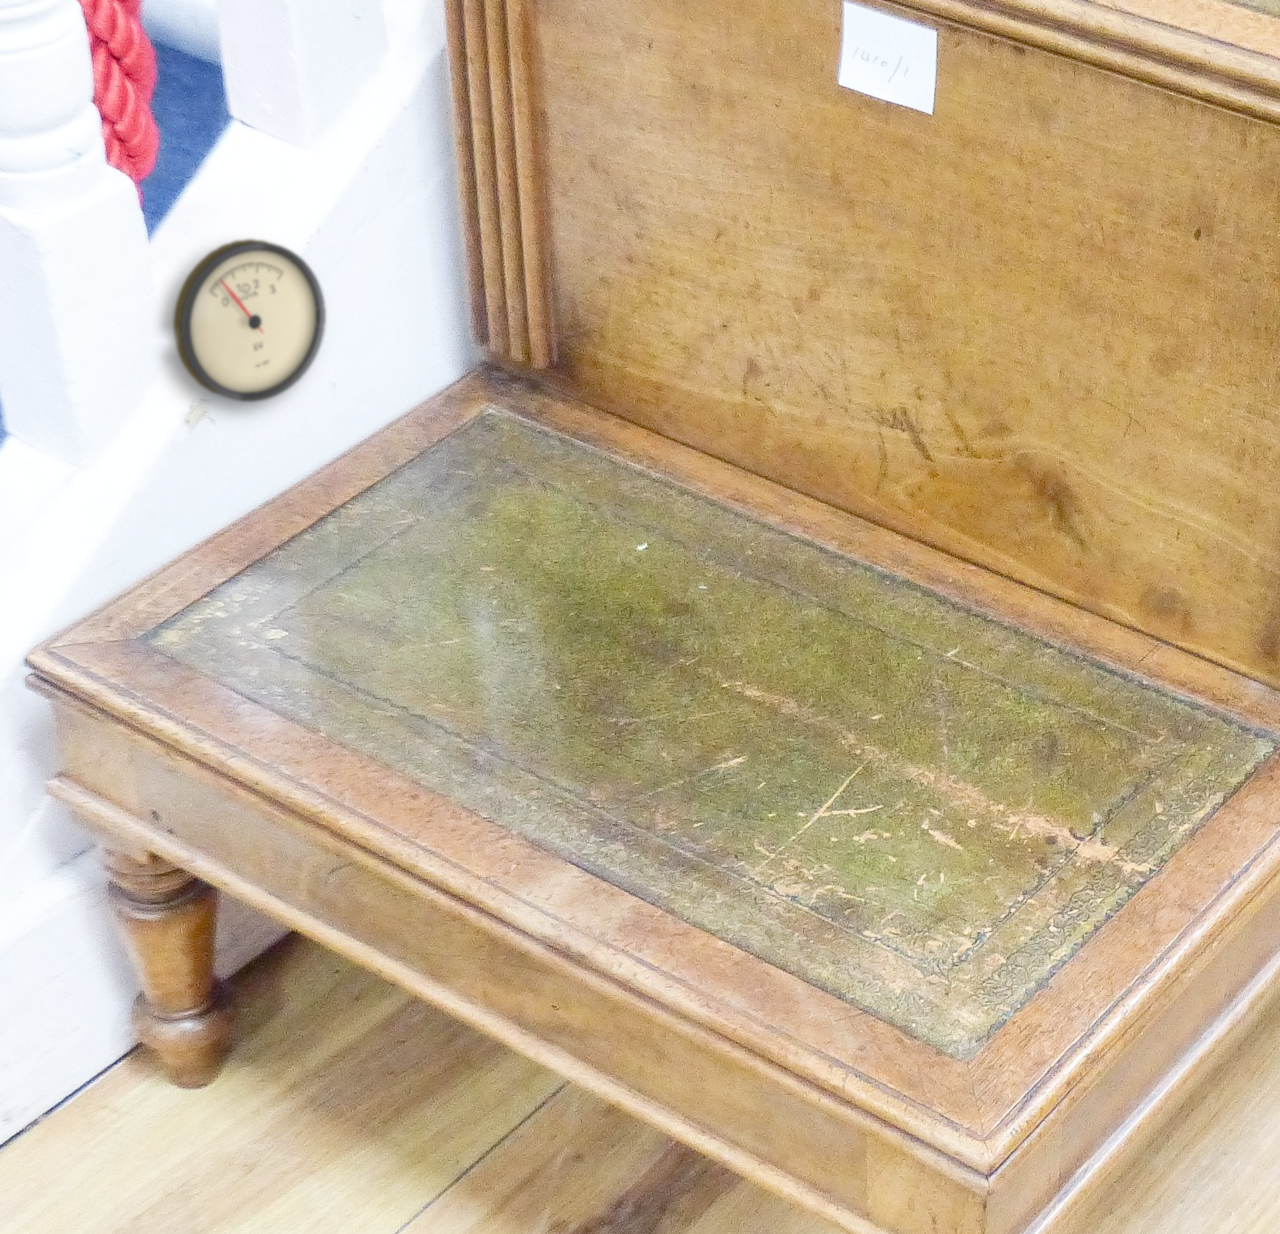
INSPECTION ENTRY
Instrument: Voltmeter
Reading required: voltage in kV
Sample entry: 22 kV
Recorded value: 0.5 kV
